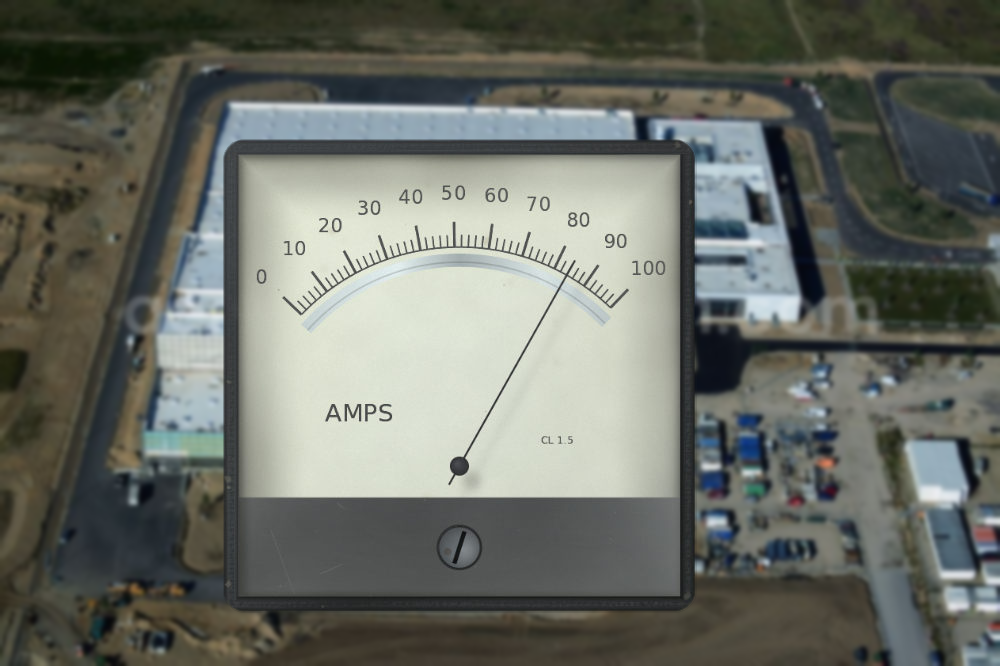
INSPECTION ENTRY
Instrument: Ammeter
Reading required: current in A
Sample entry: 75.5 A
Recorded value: 84 A
